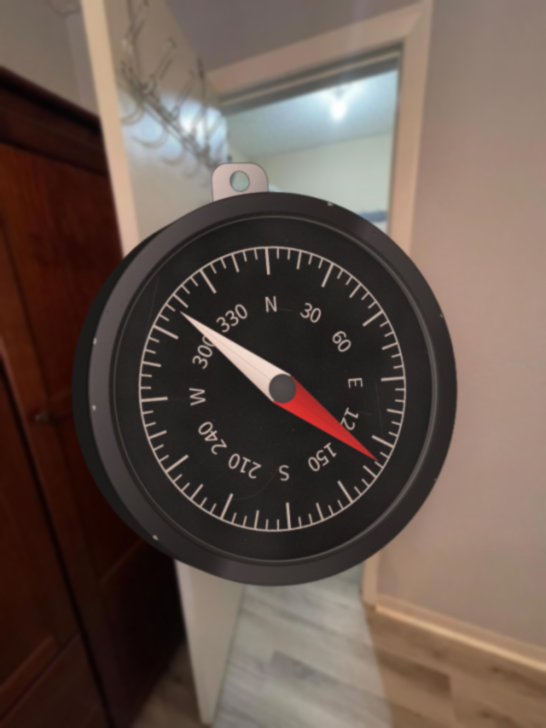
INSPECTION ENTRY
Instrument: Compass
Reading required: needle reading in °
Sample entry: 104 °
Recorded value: 130 °
